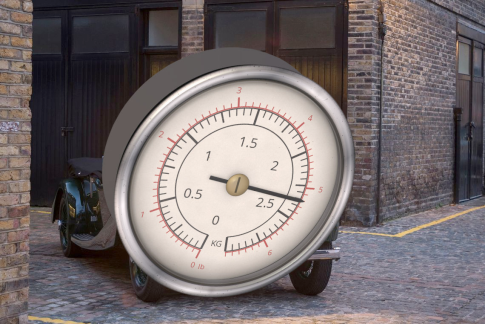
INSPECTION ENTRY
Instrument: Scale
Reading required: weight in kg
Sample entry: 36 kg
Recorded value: 2.35 kg
